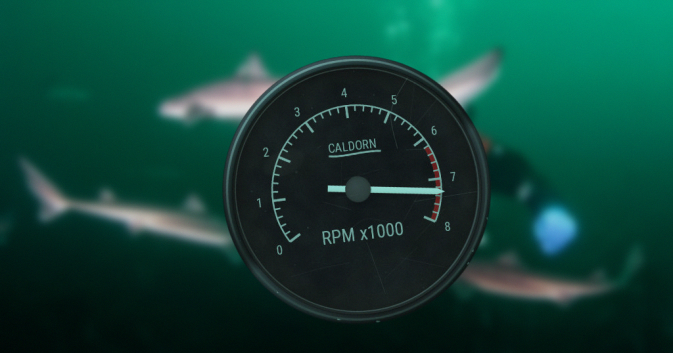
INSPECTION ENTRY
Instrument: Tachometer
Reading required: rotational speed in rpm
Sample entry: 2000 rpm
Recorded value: 7300 rpm
